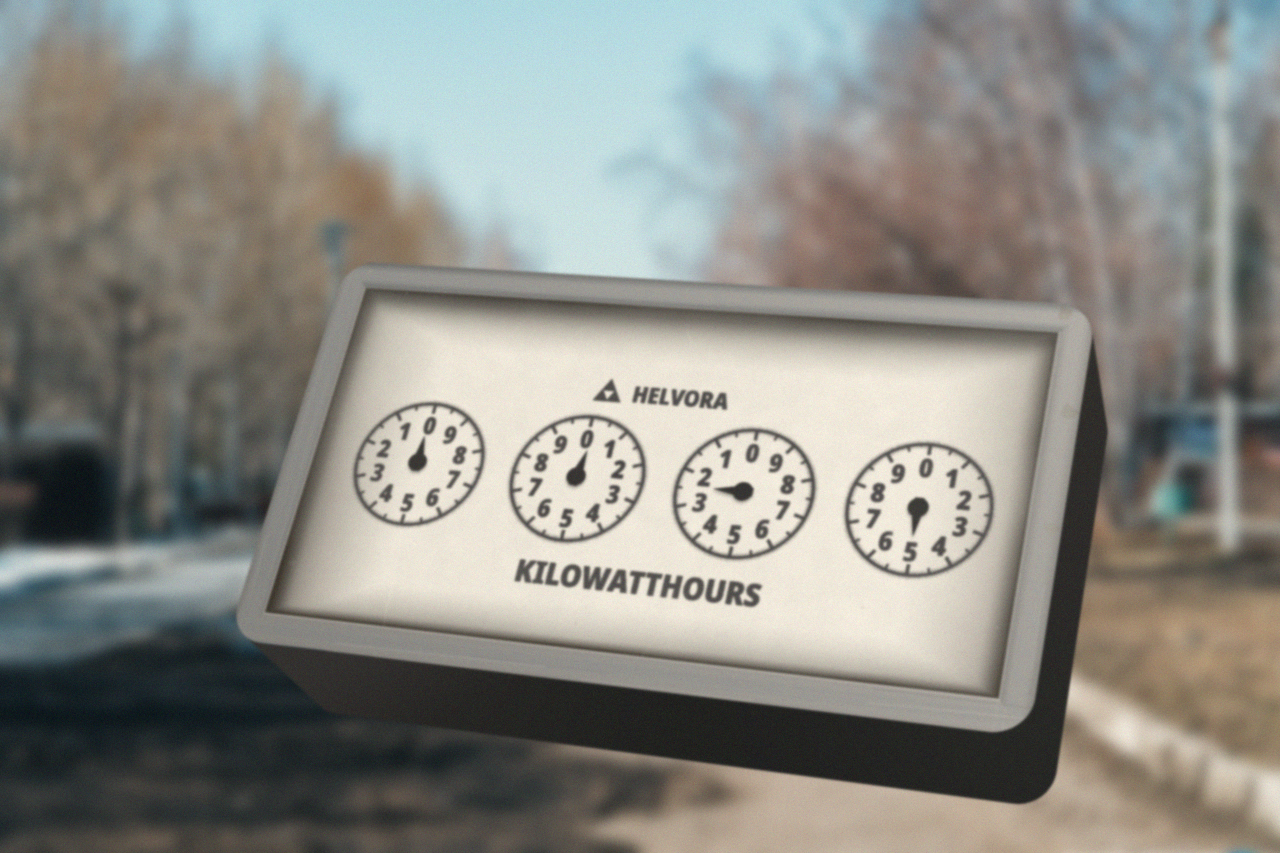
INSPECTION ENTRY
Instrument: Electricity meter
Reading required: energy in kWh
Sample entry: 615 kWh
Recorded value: 25 kWh
